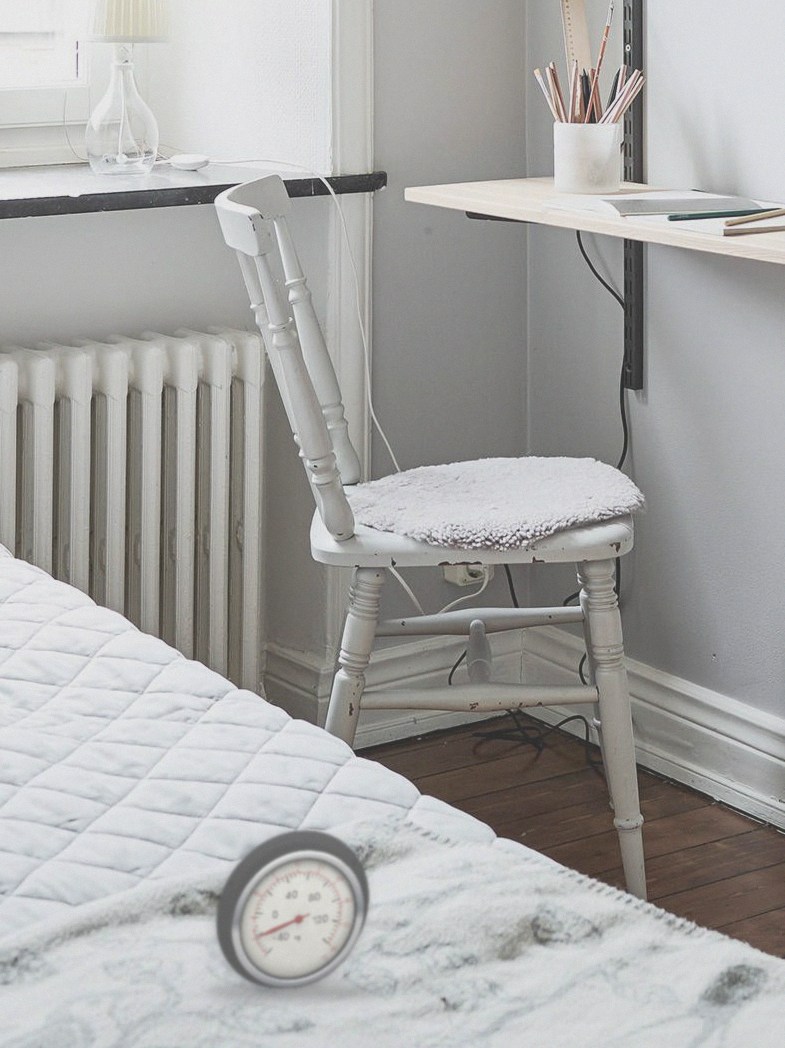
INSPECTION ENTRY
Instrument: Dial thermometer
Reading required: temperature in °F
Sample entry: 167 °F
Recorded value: -20 °F
